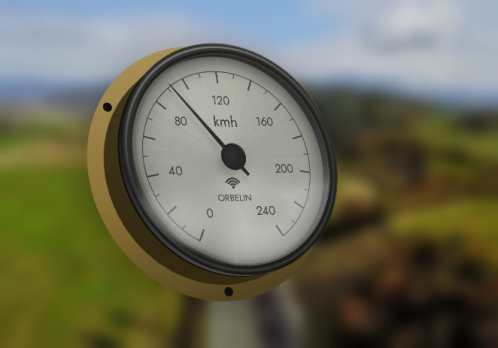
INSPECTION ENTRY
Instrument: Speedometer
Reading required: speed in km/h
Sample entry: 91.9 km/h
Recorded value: 90 km/h
